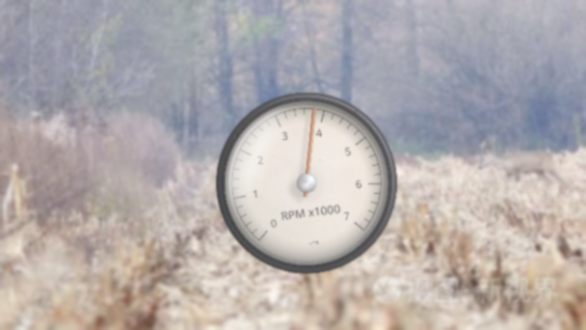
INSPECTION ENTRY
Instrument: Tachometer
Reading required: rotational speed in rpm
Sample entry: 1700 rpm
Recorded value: 3800 rpm
